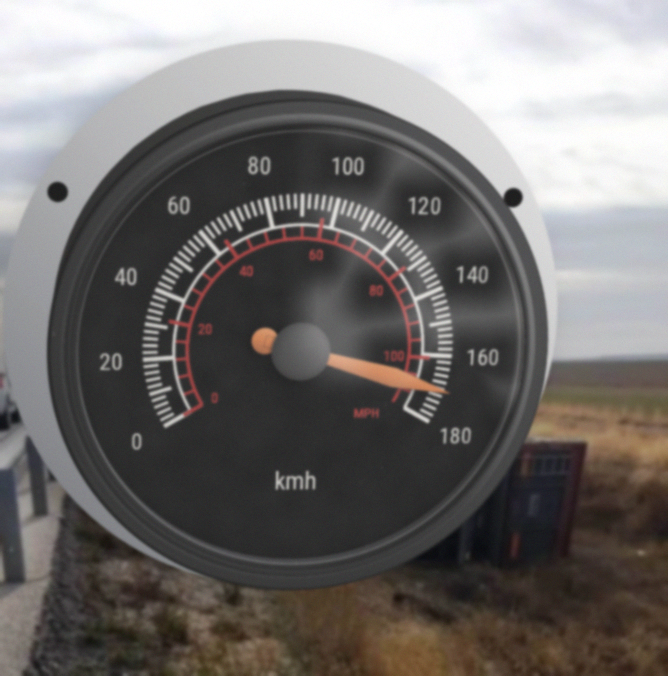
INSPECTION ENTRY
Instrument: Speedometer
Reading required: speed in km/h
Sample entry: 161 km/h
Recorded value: 170 km/h
